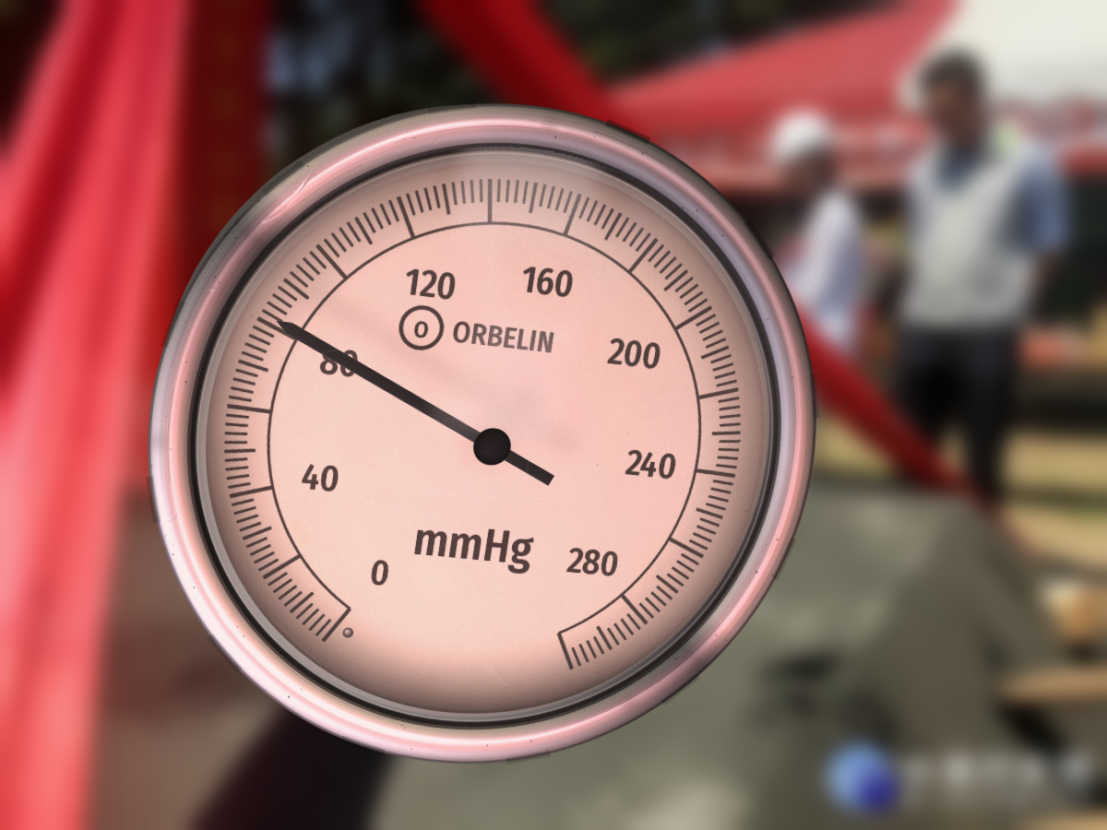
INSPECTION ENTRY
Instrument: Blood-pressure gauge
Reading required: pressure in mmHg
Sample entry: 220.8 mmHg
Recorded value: 82 mmHg
